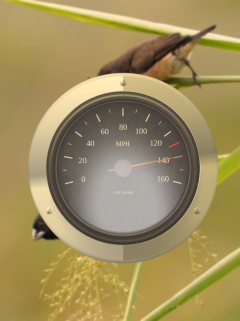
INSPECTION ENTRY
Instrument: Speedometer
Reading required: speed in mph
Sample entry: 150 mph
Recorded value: 140 mph
